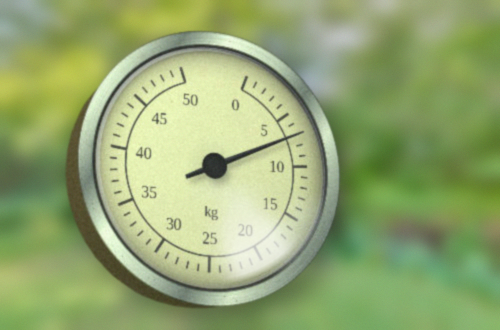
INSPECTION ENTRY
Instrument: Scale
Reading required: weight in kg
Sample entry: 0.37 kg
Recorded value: 7 kg
